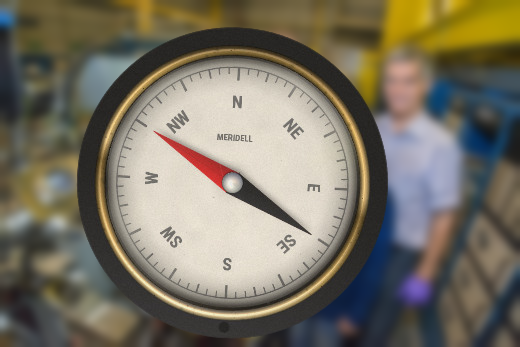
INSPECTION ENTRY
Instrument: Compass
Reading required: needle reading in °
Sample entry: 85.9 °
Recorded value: 300 °
